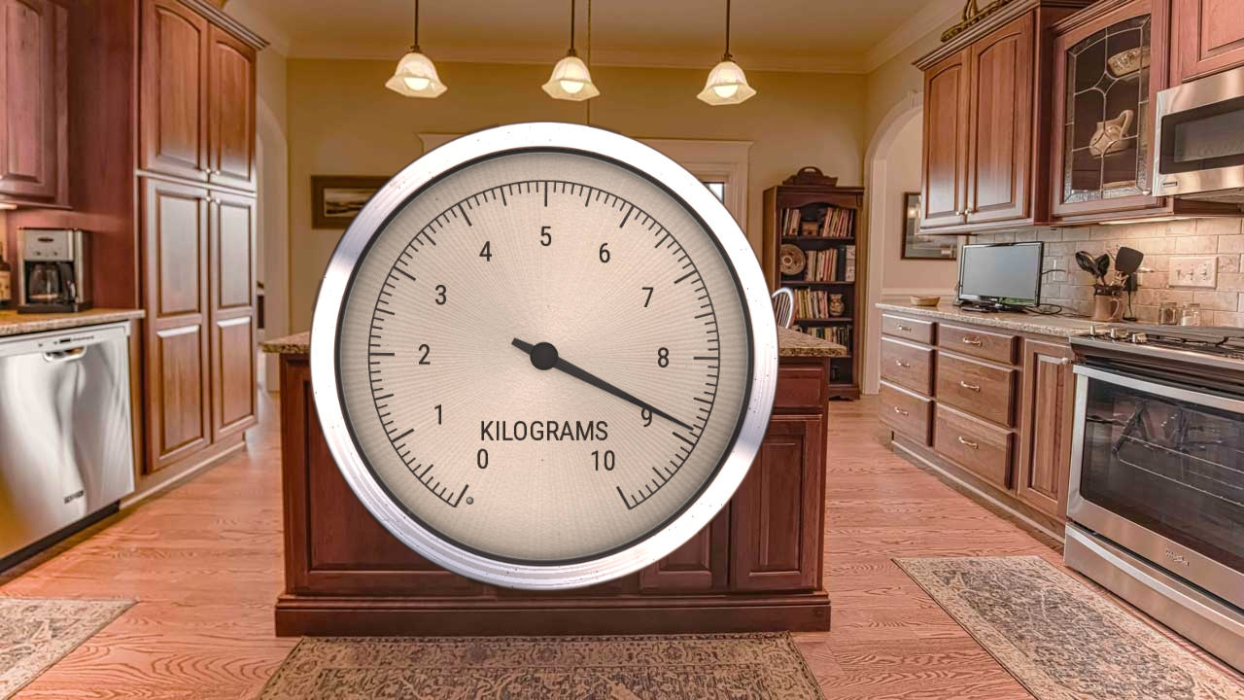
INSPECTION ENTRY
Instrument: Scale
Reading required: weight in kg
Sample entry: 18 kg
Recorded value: 8.85 kg
